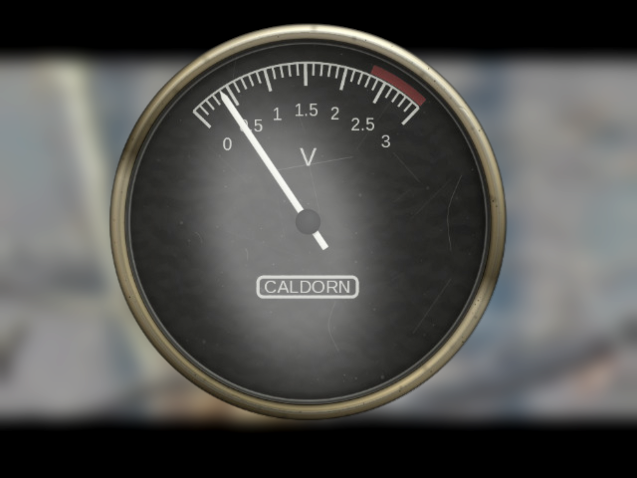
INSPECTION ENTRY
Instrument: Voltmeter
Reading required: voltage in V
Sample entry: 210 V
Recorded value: 0.4 V
